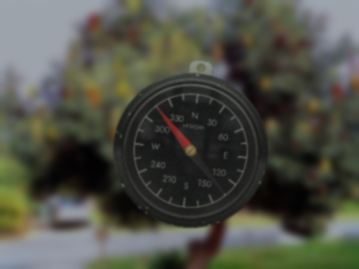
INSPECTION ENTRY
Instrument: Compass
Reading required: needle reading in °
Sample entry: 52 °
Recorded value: 315 °
